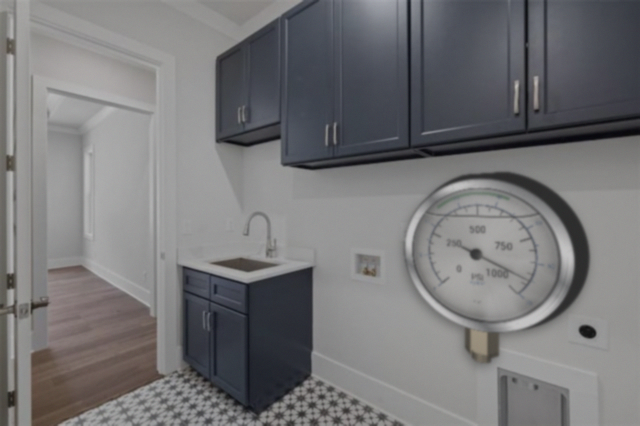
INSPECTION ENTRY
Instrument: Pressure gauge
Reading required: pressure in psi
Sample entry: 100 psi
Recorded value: 925 psi
